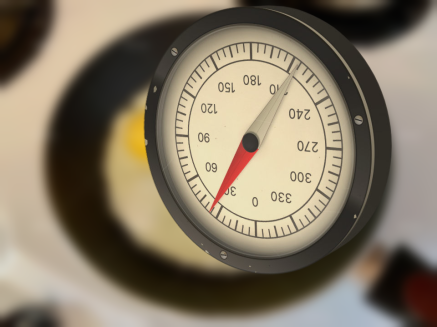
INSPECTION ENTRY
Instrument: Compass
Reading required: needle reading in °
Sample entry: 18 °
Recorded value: 35 °
